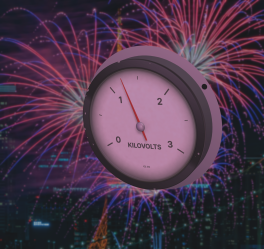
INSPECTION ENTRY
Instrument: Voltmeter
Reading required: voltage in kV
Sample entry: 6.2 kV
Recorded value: 1.25 kV
